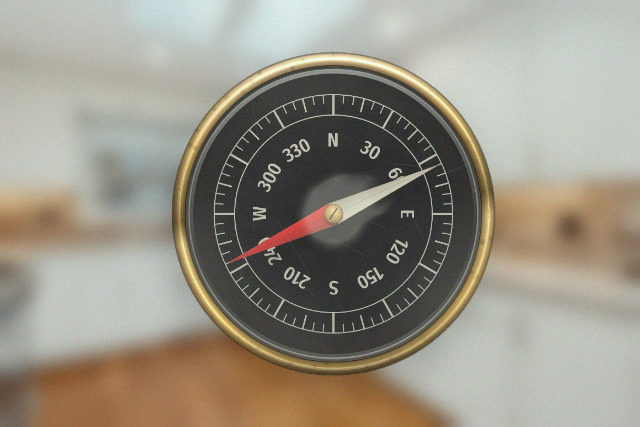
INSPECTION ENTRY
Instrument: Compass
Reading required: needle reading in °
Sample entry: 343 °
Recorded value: 245 °
